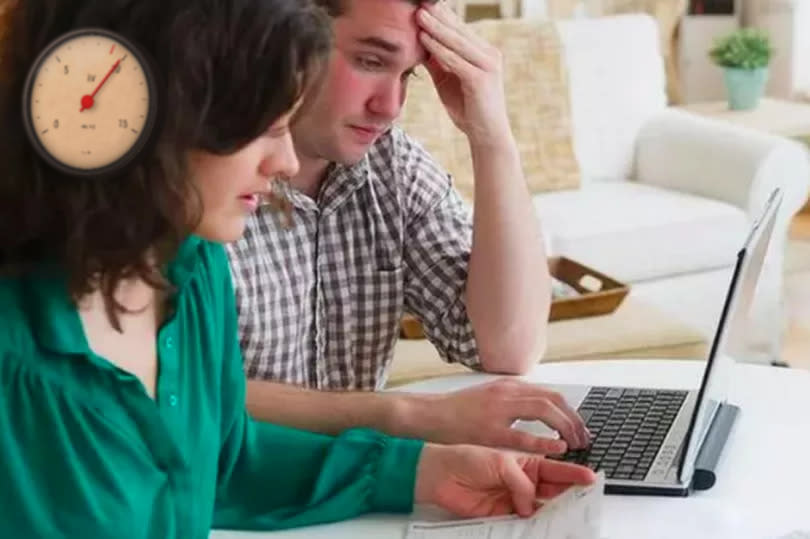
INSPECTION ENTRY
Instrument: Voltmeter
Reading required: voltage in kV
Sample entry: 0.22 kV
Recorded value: 10 kV
